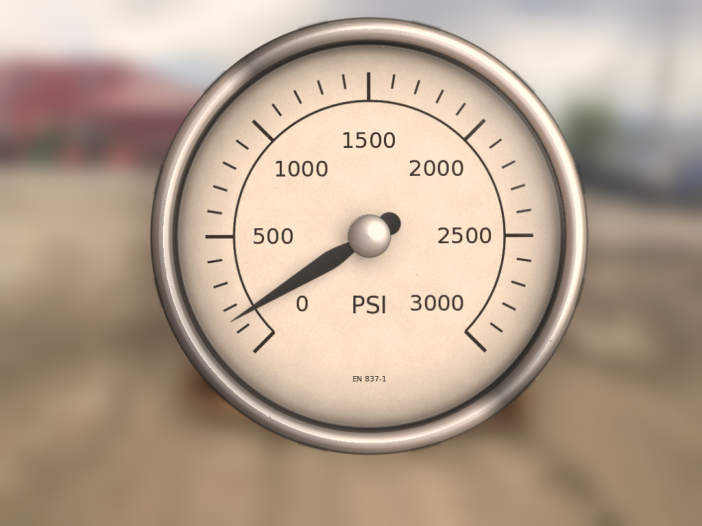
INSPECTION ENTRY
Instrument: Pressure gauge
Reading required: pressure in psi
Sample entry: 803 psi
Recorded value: 150 psi
